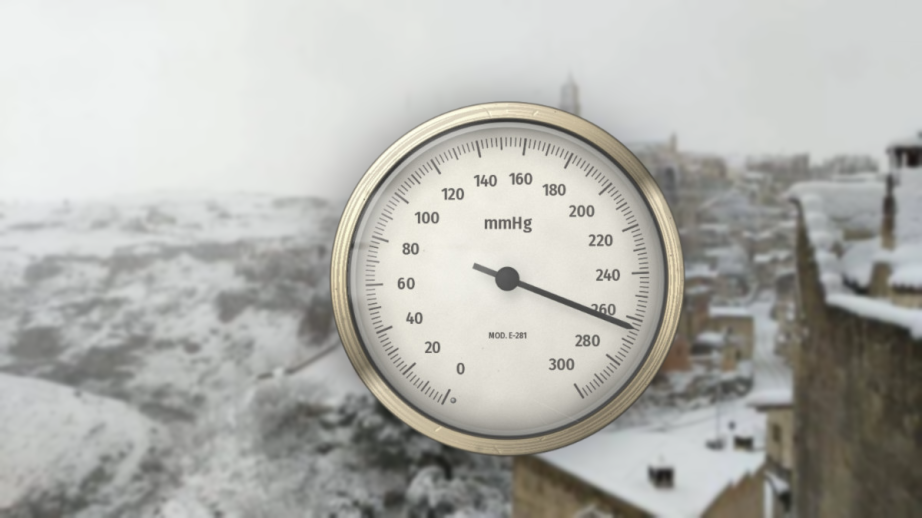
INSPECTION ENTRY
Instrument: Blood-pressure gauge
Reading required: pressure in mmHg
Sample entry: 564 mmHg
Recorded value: 264 mmHg
